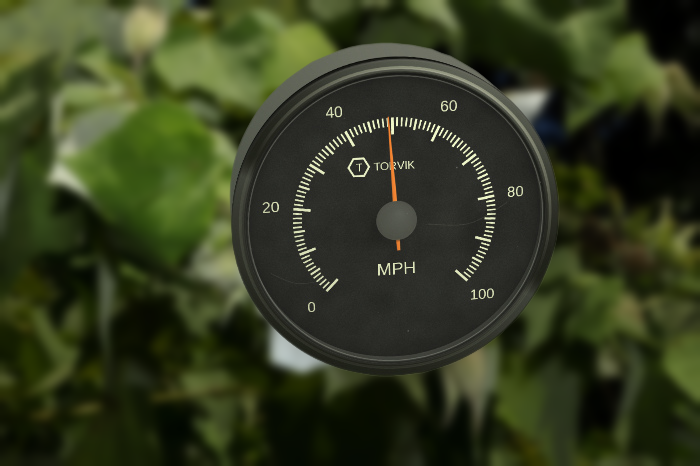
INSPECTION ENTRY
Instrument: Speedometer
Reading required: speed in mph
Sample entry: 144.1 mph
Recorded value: 49 mph
